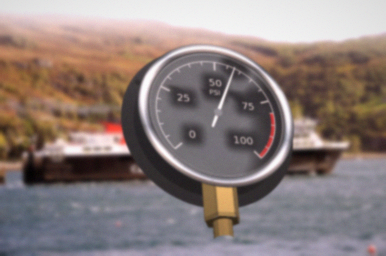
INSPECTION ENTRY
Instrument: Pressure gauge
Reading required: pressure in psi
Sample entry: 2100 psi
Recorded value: 57.5 psi
